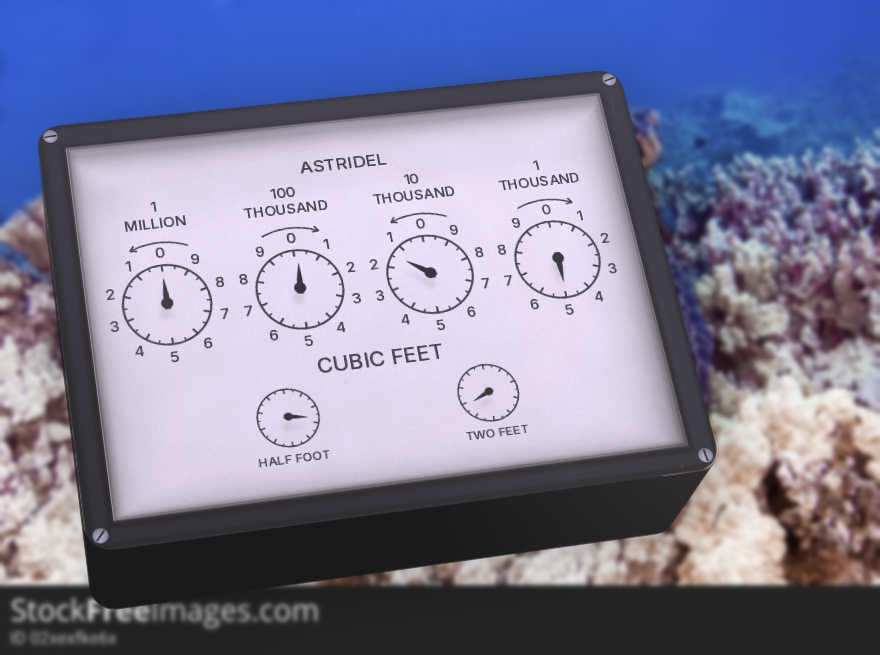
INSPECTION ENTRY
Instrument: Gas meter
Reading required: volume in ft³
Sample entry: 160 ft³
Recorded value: 1500 ft³
